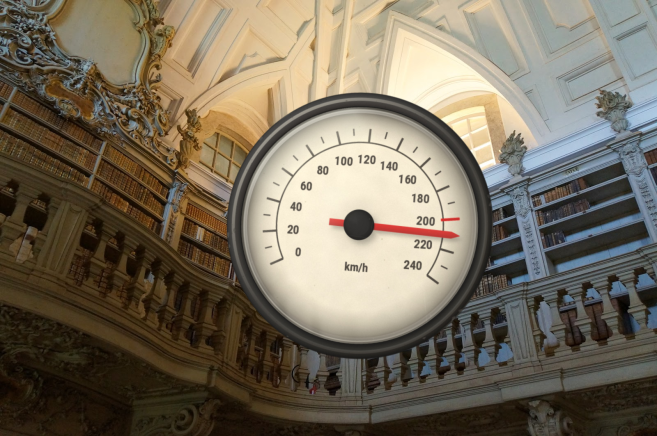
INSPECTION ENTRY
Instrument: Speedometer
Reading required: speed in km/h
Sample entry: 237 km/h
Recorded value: 210 km/h
